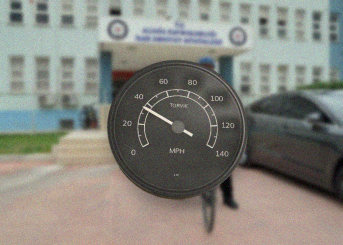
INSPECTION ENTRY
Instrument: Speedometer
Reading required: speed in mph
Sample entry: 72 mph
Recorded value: 35 mph
